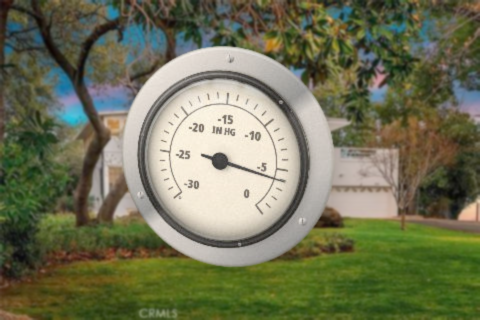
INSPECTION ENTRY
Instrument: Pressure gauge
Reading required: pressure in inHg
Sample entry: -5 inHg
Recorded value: -4 inHg
